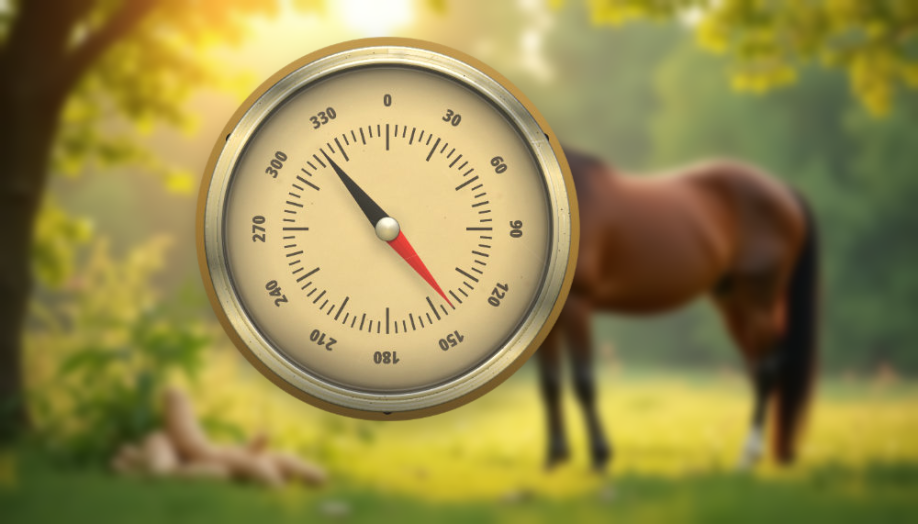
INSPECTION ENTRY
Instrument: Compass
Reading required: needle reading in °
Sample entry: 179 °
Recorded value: 140 °
